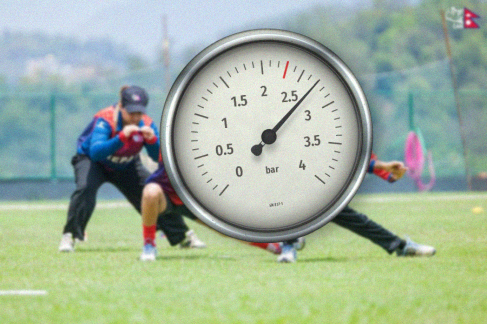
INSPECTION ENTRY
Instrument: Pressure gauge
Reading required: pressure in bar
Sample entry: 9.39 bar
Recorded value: 2.7 bar
